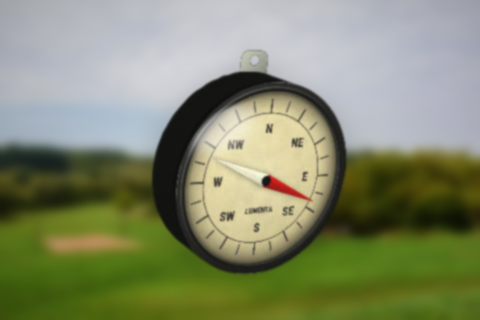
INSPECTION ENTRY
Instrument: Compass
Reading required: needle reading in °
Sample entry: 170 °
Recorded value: 112.5 °
